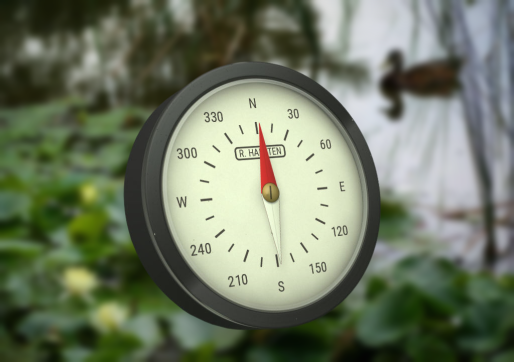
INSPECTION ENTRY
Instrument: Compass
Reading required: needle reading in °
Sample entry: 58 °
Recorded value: 0 °
